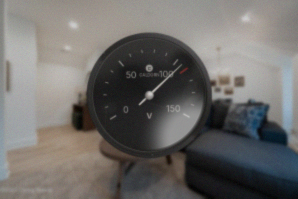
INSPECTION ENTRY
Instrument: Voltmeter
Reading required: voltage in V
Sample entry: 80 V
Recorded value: 105 V
